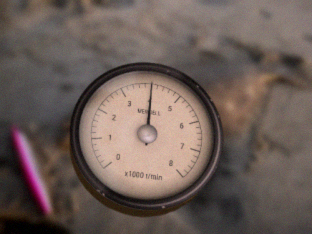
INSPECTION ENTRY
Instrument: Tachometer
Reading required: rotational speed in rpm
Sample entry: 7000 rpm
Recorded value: 4000 rpm
